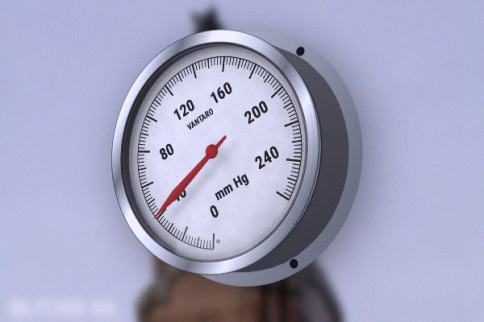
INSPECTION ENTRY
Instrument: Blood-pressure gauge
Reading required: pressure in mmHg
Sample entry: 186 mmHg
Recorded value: 40 mmHg
